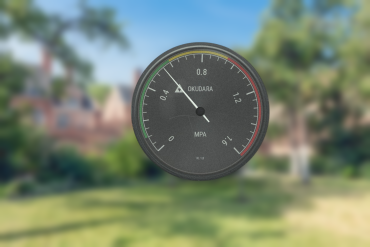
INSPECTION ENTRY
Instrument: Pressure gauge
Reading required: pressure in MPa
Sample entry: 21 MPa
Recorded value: 0.55 MPa
